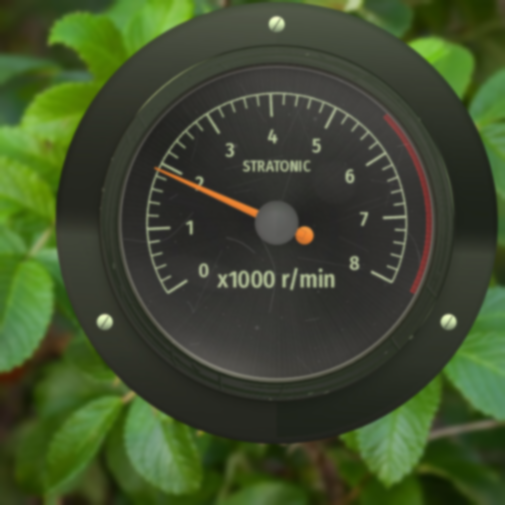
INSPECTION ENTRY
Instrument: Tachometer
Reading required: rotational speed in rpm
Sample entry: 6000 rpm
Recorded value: 1900 rpm
